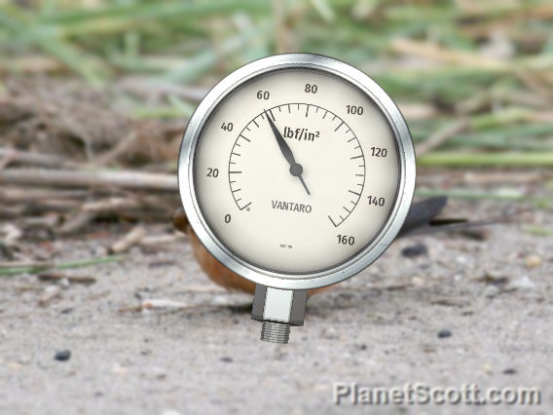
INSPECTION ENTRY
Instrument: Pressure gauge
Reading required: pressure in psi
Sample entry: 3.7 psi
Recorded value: 57.5 psi
